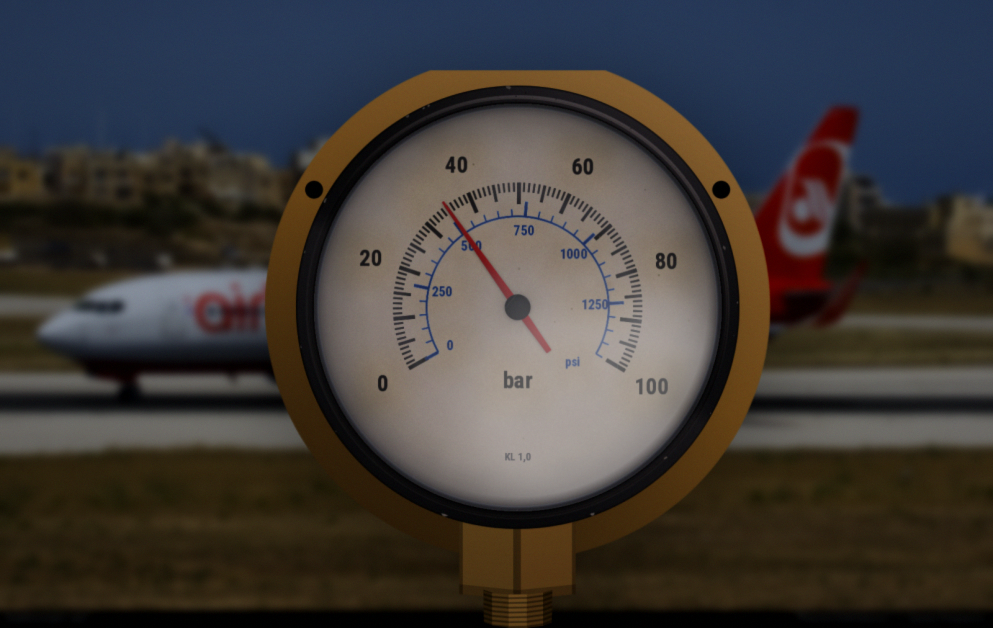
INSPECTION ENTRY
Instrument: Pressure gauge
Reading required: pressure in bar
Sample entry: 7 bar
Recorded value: 35 bar
